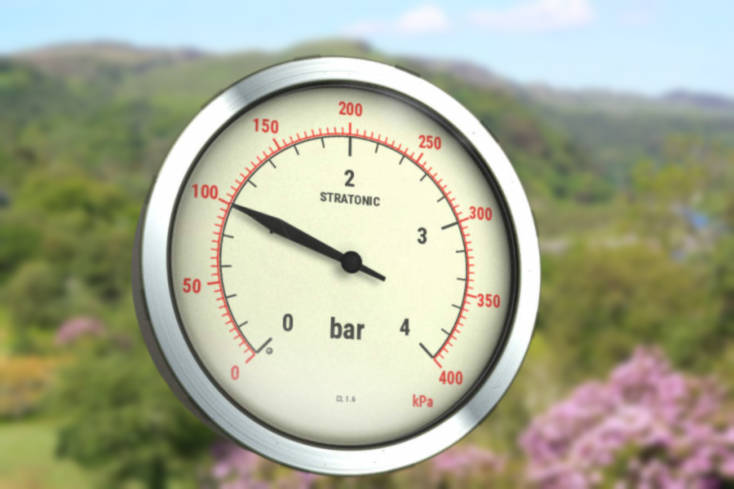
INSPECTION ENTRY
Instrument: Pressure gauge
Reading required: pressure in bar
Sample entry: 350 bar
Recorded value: 1 bar
